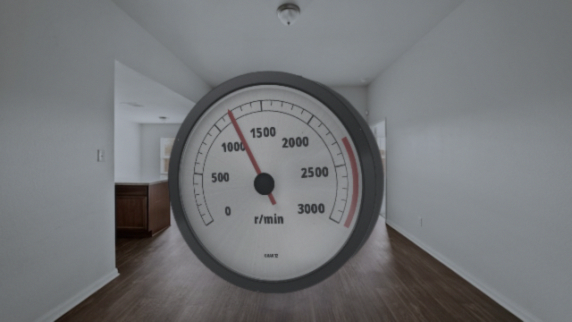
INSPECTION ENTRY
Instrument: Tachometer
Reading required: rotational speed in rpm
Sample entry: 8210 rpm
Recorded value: 1200 rpm
